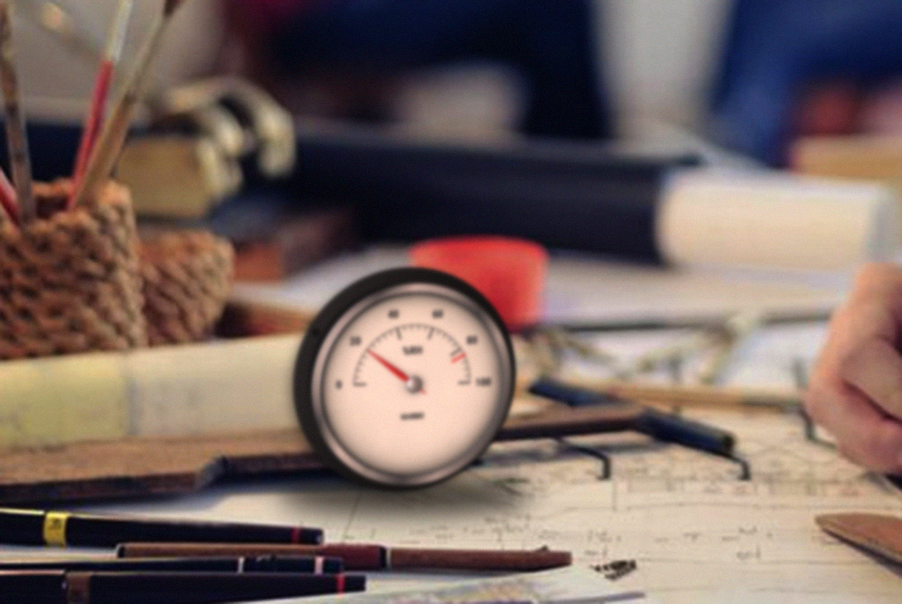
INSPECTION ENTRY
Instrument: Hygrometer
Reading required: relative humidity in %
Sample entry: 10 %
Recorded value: 20 %
